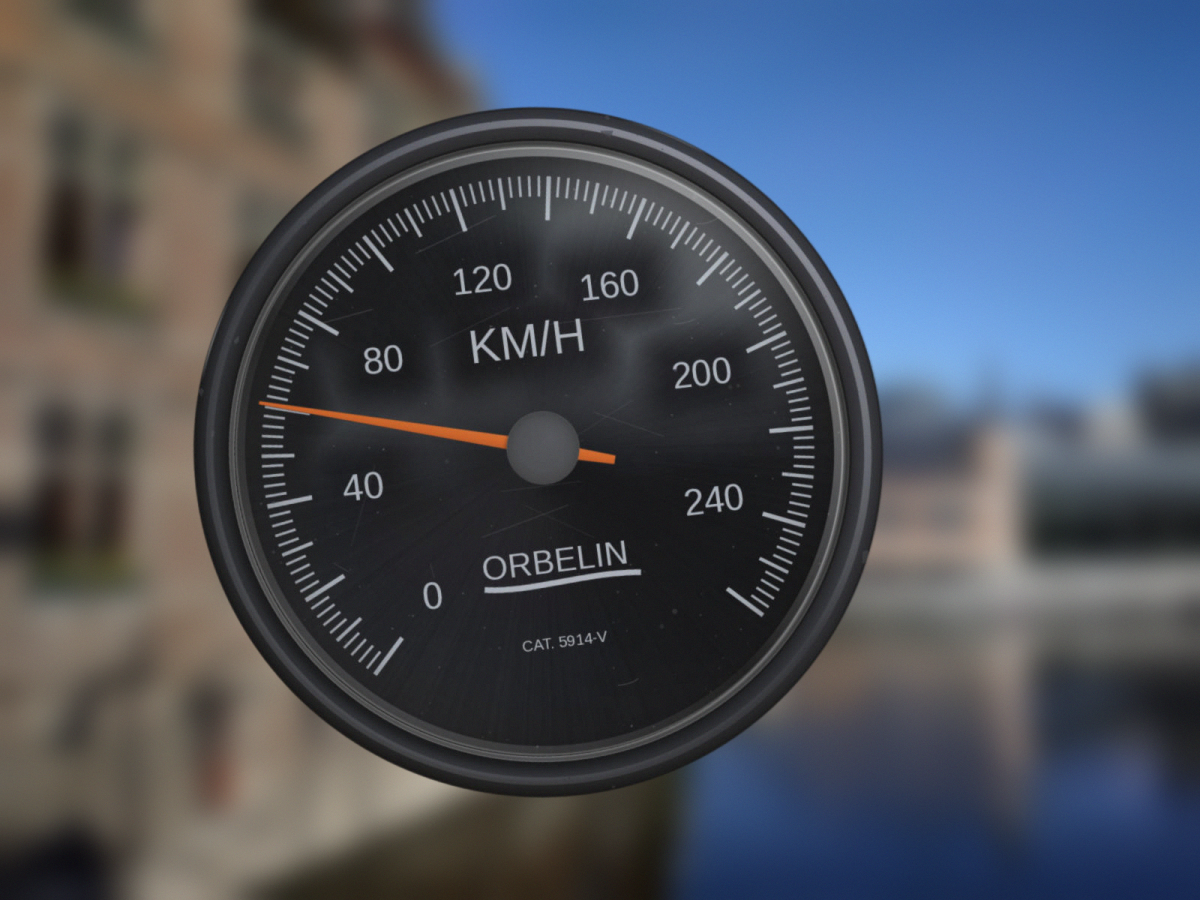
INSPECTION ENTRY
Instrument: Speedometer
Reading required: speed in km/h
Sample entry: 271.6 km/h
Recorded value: 60 km/h
